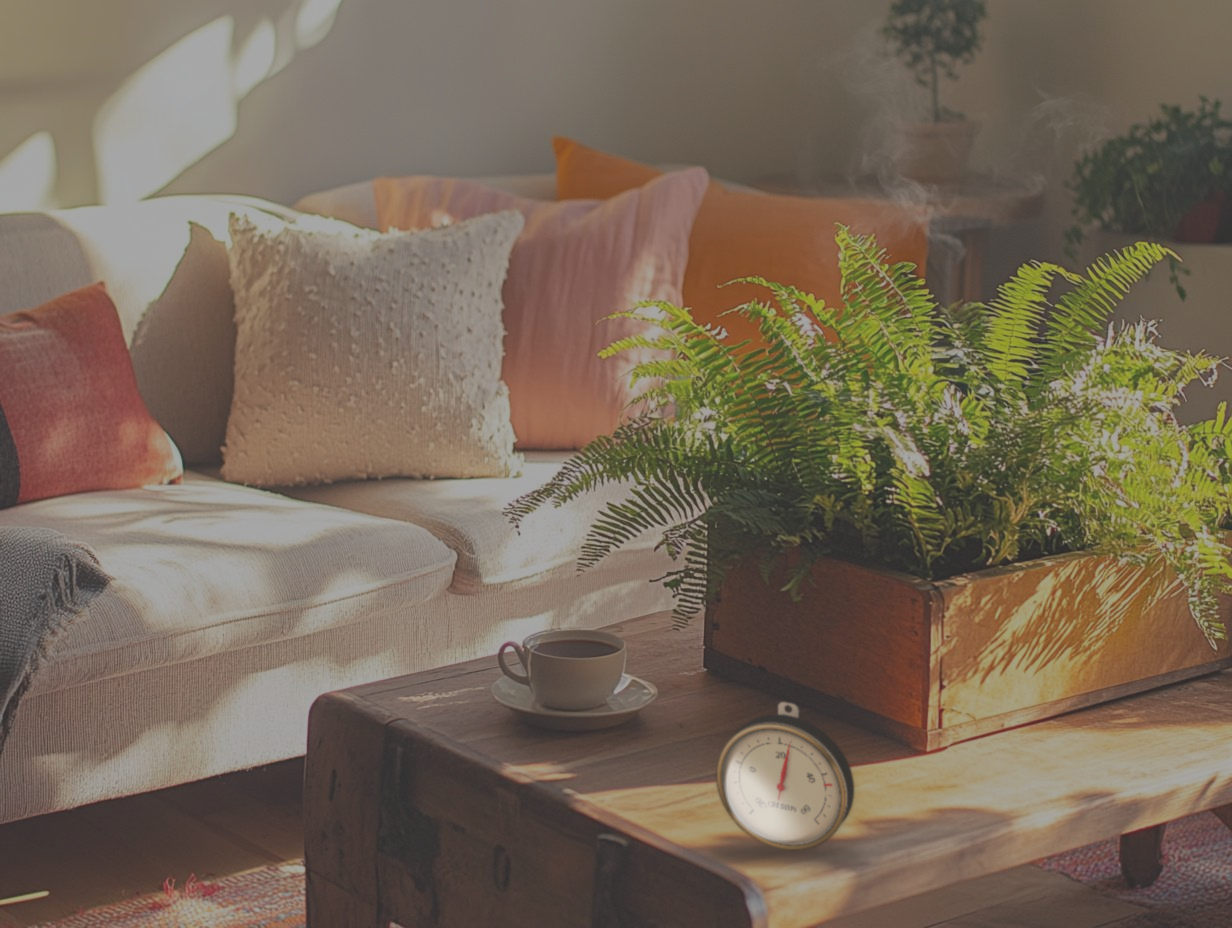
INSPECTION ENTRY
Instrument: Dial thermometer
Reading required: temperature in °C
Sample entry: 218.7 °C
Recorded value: 24 °C
